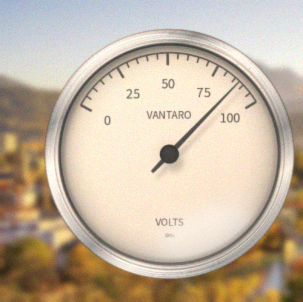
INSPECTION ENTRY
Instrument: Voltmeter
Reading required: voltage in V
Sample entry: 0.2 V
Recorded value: 87.5 V
